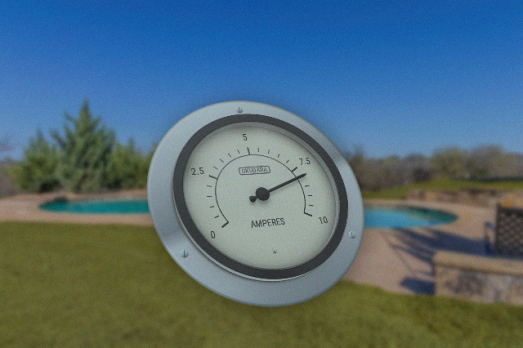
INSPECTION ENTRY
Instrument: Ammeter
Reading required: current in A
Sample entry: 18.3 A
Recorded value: 8 A
